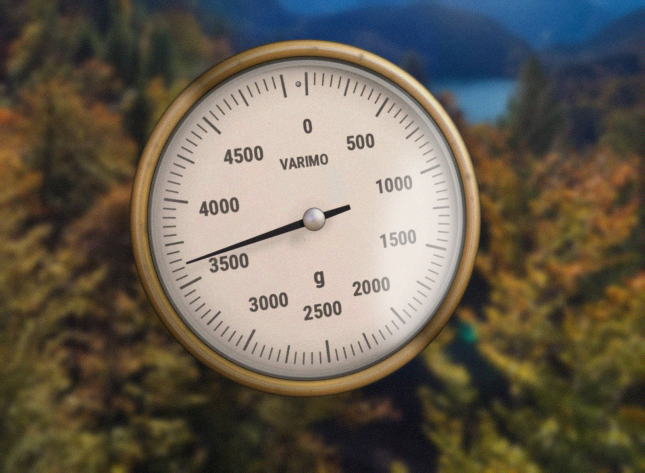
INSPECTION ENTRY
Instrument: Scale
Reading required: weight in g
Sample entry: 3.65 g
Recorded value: 3625 g
